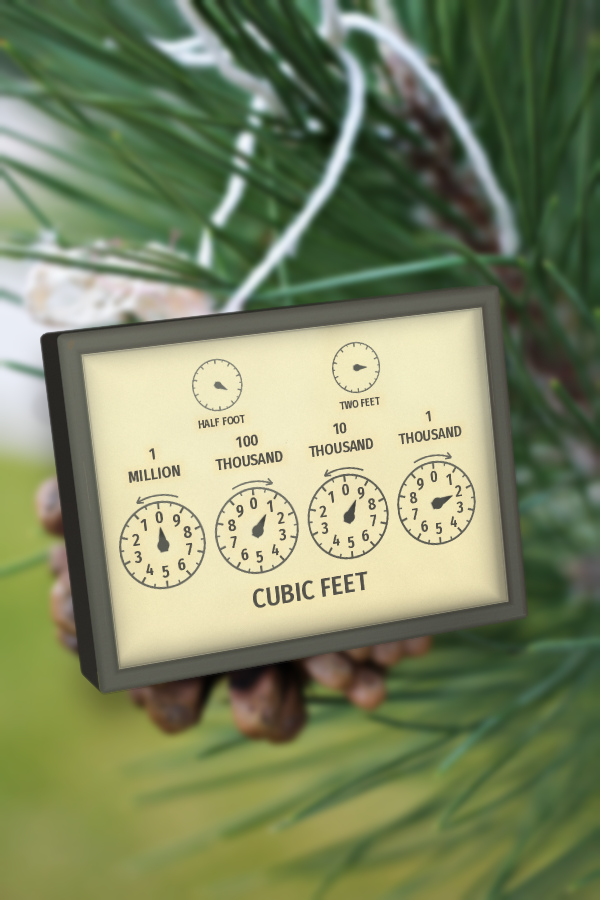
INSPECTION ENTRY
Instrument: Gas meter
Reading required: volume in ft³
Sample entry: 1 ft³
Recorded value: 9200 ft³
